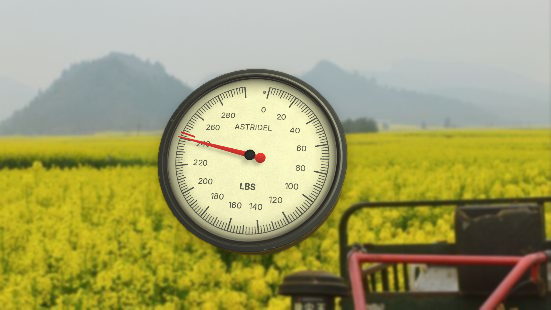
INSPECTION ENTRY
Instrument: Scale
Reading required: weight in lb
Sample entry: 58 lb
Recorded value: 240 lb
